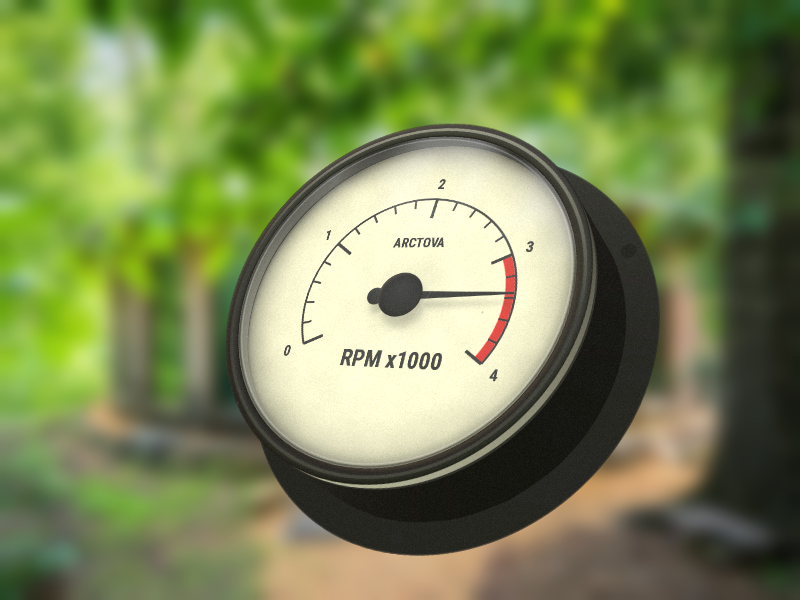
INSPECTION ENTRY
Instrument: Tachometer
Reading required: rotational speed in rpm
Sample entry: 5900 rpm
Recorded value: 3400 rpm
